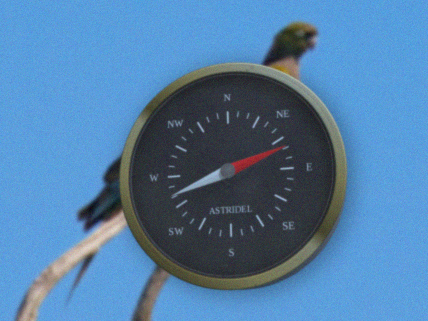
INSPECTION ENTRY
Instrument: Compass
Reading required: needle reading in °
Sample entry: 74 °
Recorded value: 70 °
